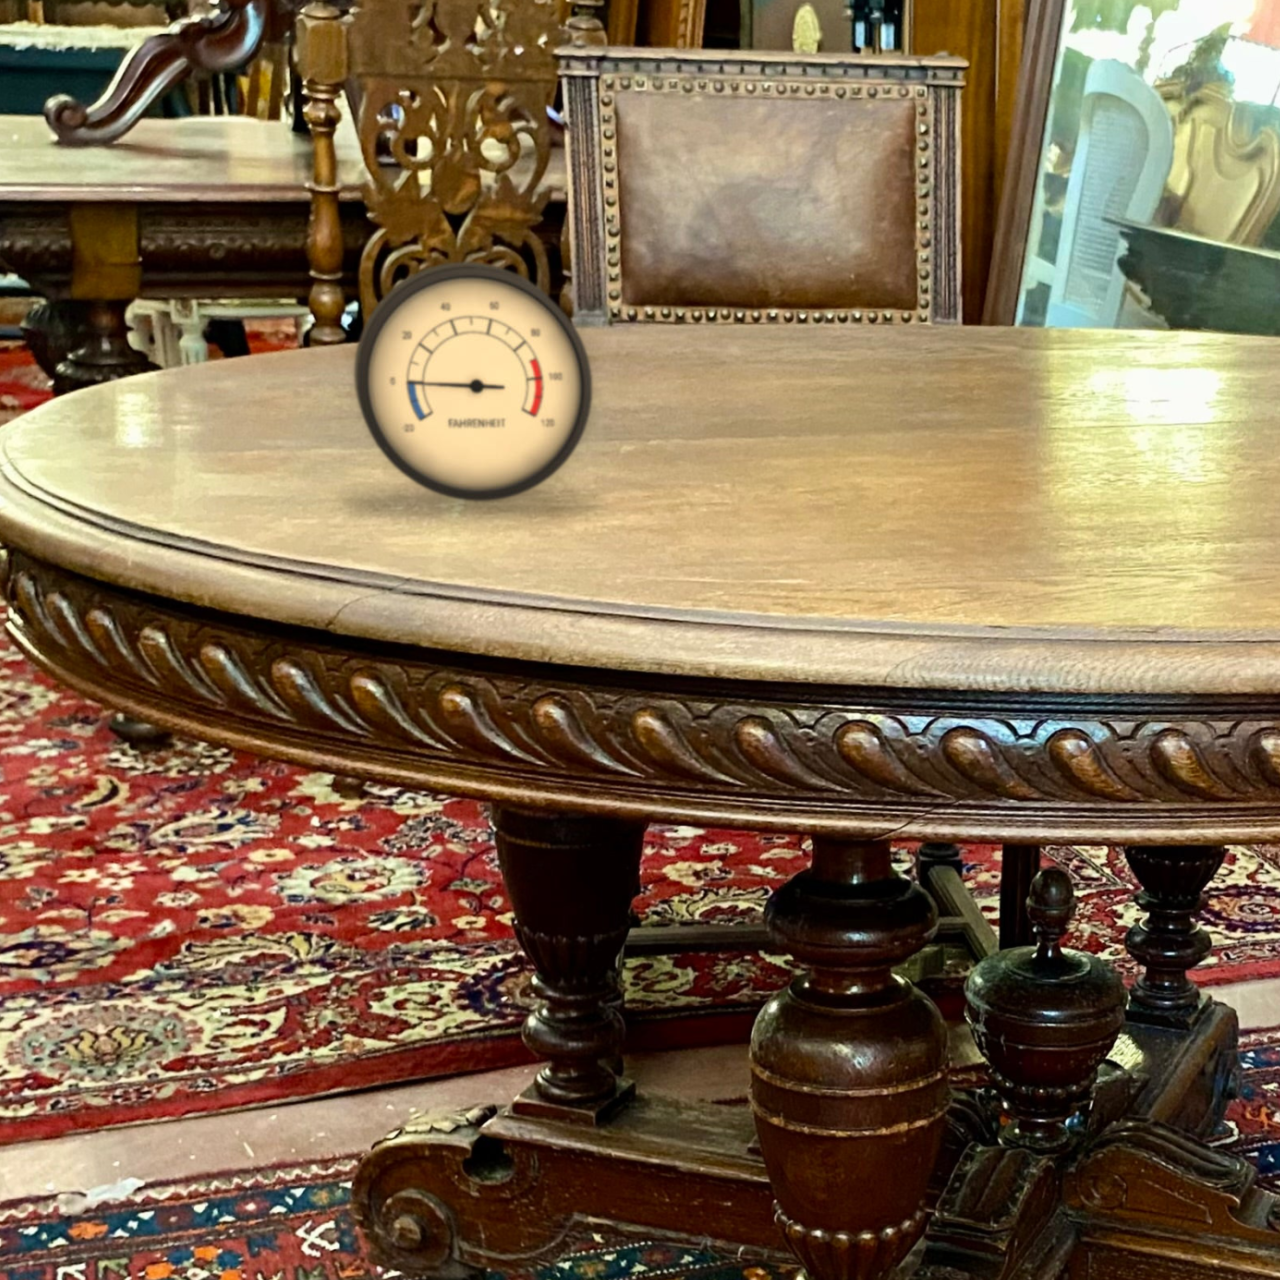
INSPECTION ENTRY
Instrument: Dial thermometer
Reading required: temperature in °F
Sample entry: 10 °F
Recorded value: 0 °F
